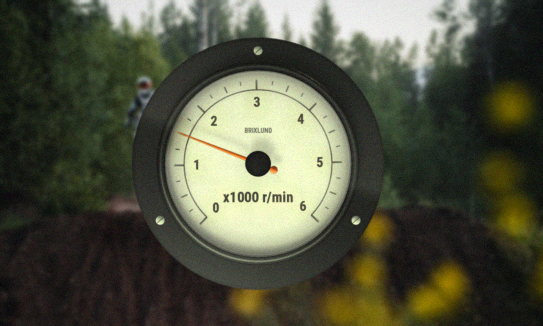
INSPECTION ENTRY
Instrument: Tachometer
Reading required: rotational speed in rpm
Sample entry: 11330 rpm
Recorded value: 1500 rpm
